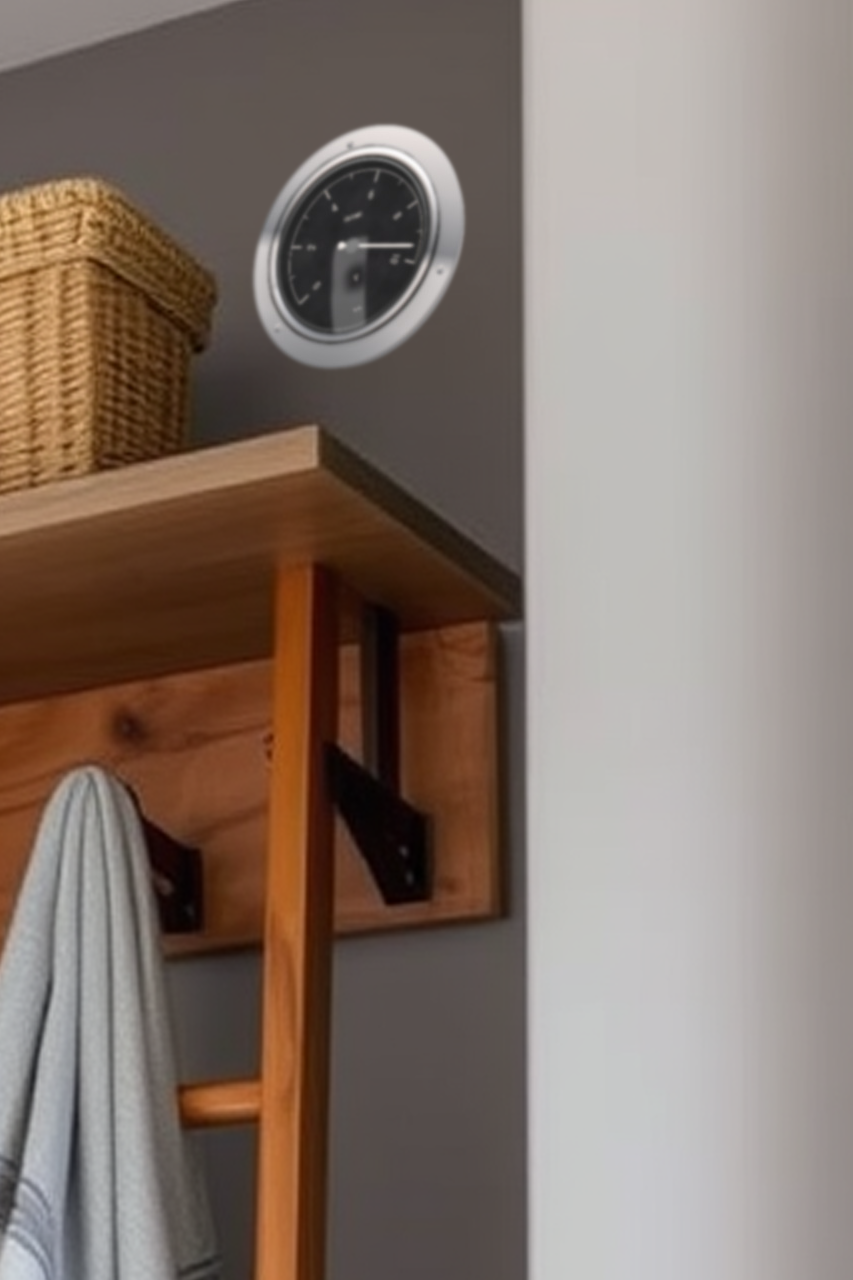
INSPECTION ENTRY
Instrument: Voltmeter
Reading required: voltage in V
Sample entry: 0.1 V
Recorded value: 9.5 V
